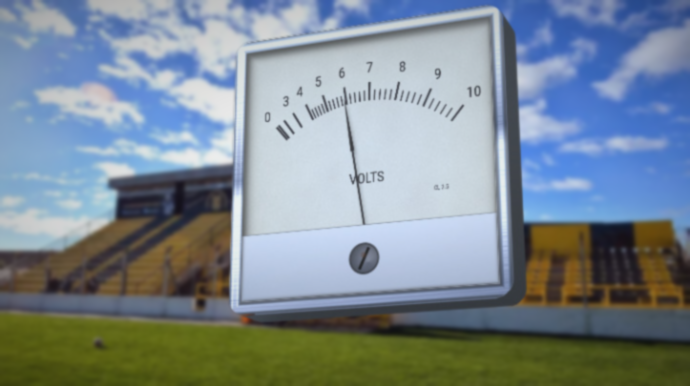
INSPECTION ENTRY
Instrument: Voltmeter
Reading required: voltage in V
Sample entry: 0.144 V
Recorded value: 6 V
